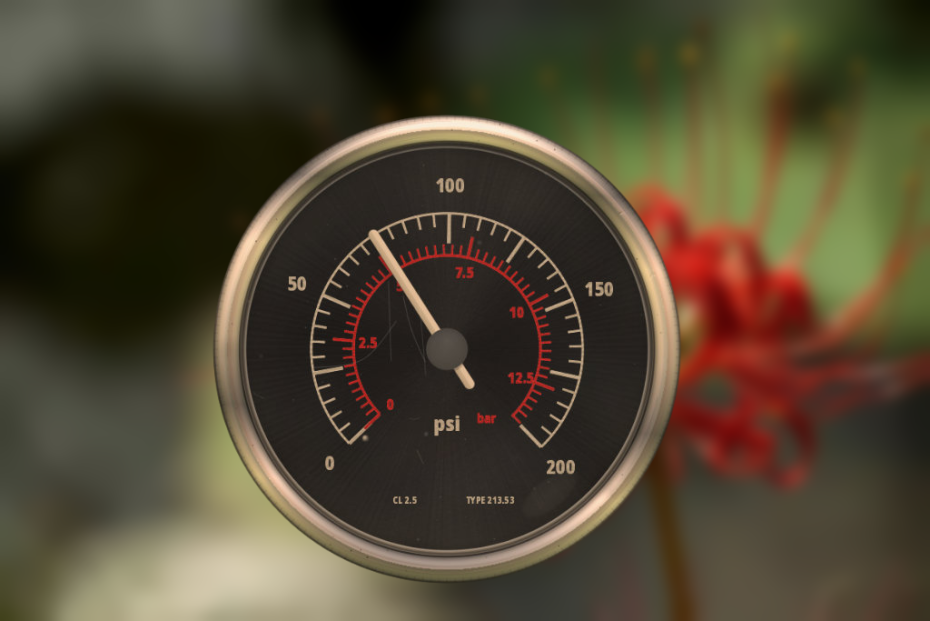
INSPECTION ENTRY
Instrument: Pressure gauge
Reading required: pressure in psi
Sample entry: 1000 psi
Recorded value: 75 psi
